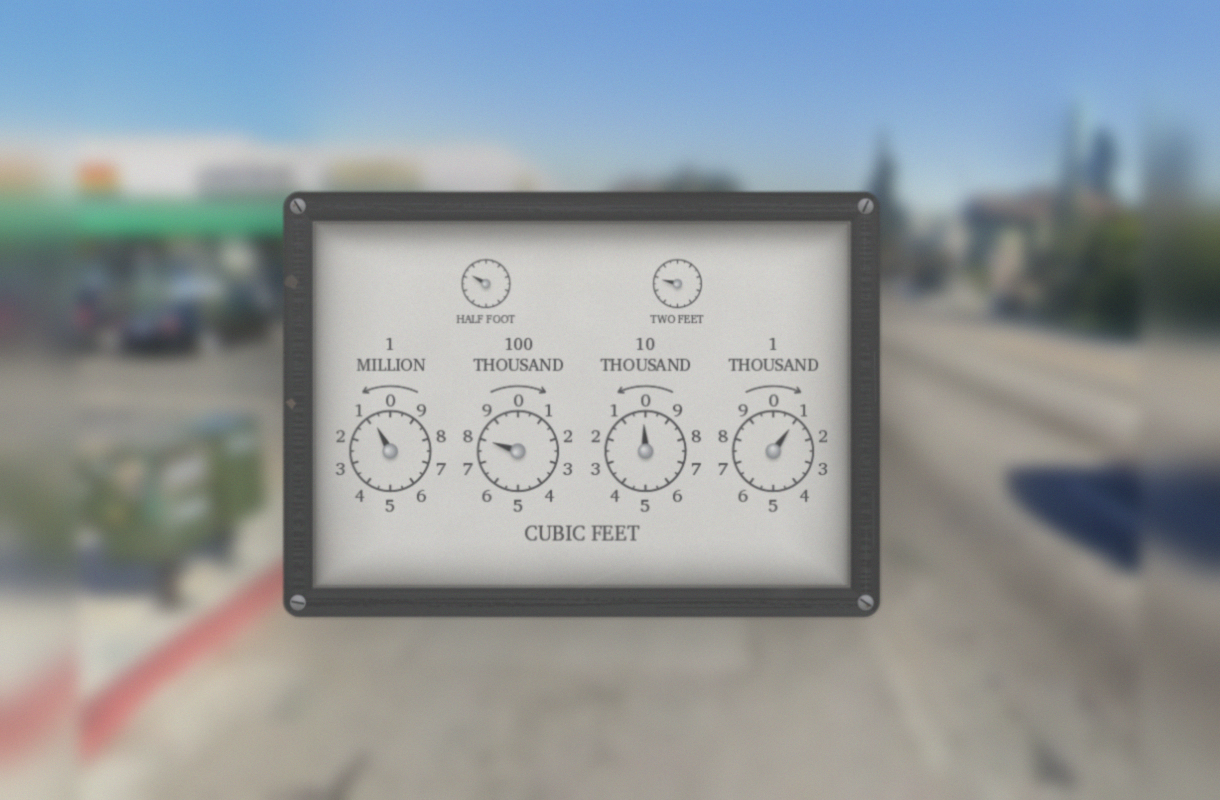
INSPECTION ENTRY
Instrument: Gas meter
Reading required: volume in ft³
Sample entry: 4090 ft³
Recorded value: 80100 ft³
